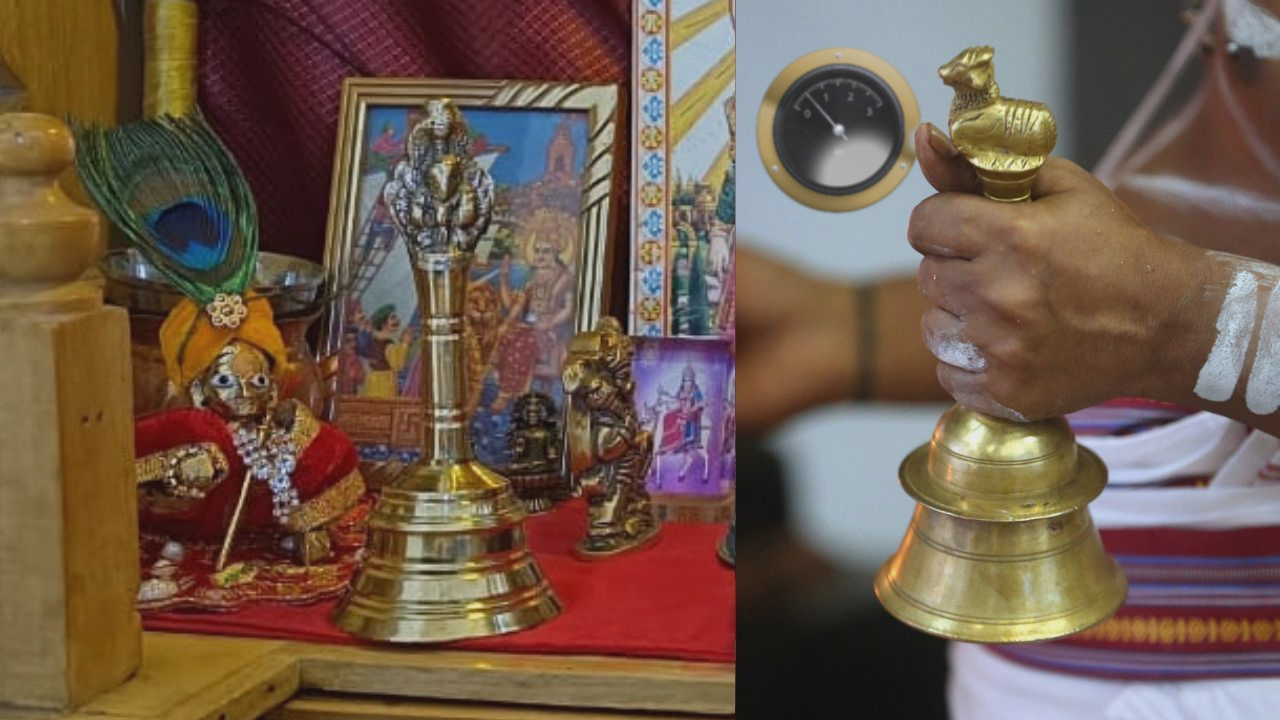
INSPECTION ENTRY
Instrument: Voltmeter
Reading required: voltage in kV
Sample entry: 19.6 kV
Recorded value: 0.5 kV
